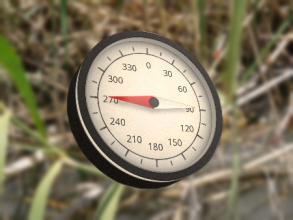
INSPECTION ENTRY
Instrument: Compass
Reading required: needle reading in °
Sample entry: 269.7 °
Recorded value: 270 °
